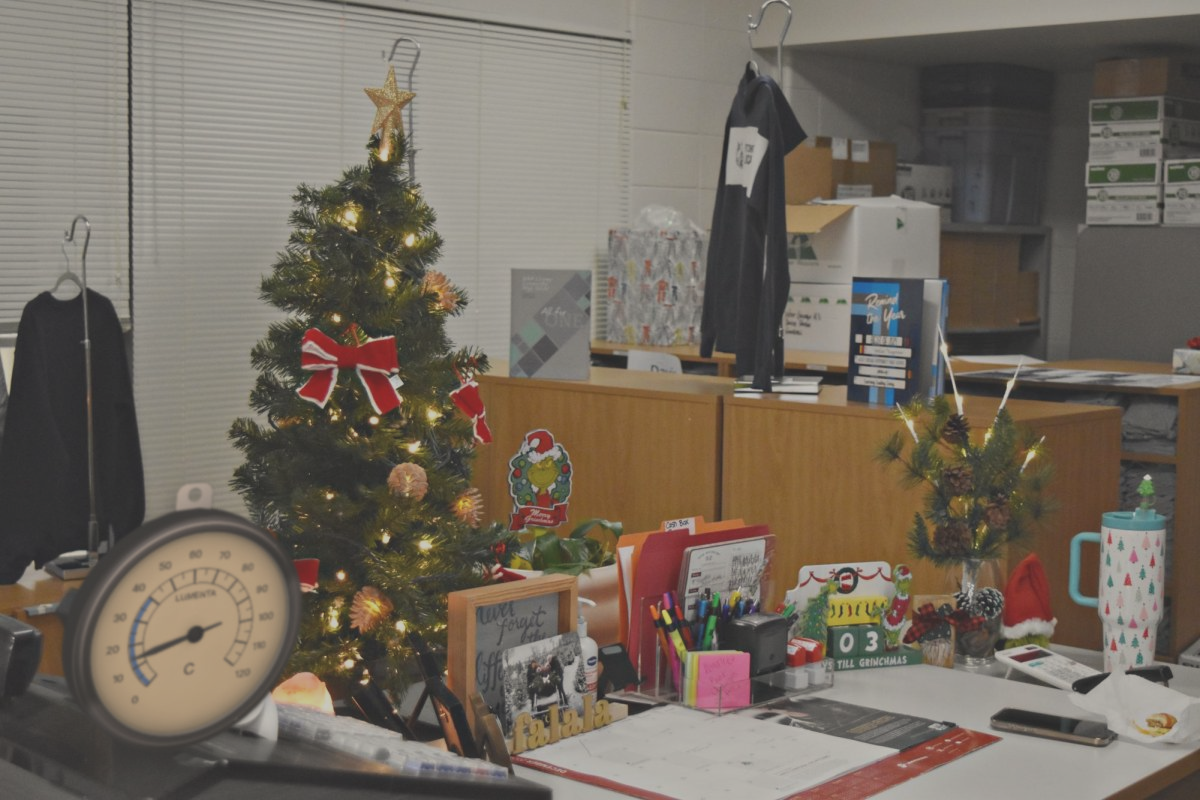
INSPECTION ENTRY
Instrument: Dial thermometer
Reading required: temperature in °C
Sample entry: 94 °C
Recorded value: 15 °C
